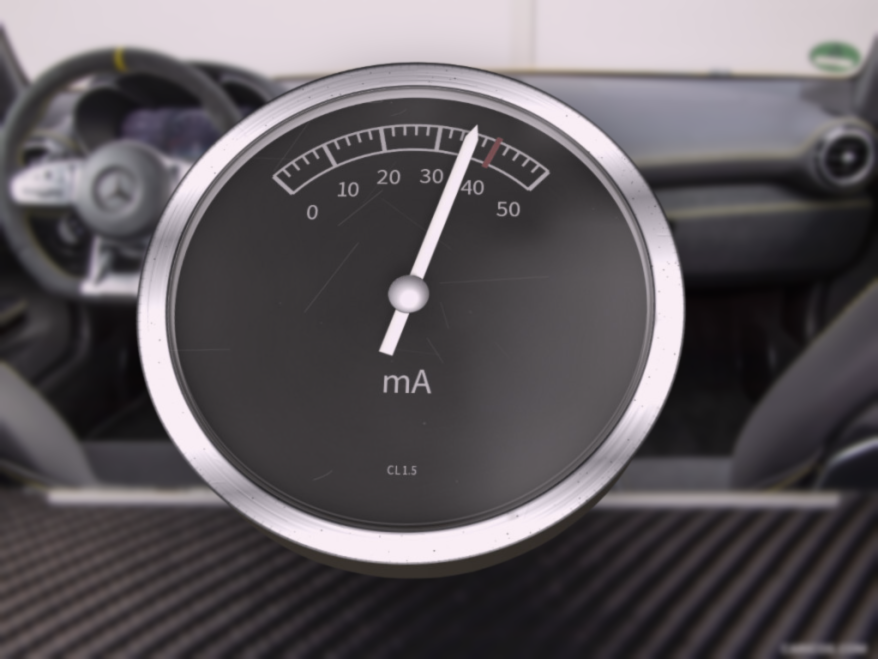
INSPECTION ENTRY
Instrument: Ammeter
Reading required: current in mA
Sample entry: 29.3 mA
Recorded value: 36 mA
